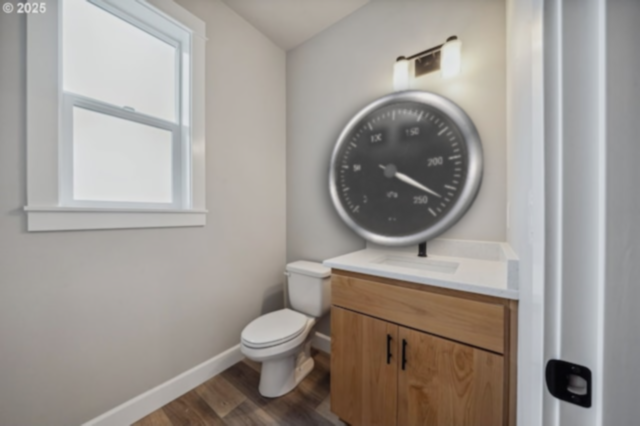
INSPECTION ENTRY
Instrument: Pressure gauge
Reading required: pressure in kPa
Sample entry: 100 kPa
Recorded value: 235 kPa
